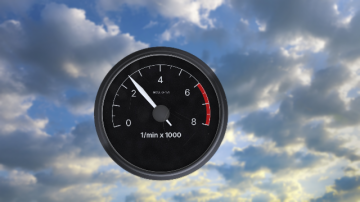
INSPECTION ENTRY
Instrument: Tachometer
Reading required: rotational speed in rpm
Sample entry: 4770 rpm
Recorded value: 2500 rpm
